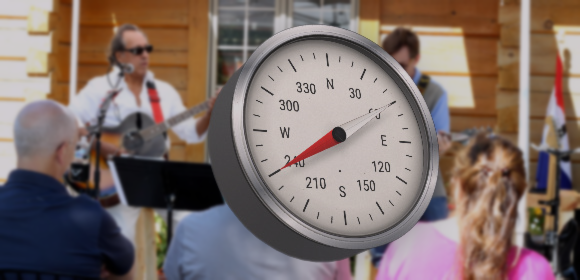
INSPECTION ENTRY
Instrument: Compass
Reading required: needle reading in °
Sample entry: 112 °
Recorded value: 240 °
